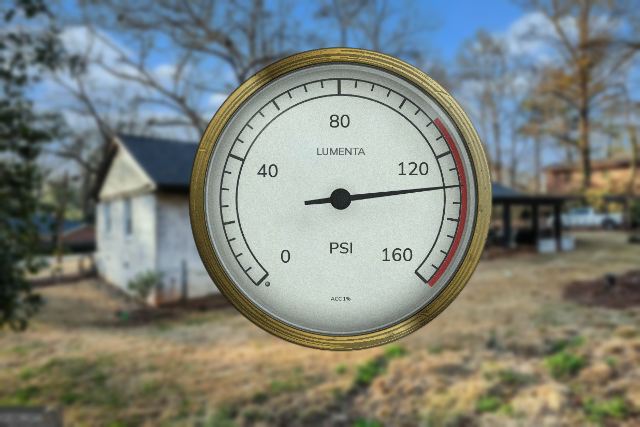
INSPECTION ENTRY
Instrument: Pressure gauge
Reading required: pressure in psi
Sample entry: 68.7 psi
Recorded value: 130 psi
